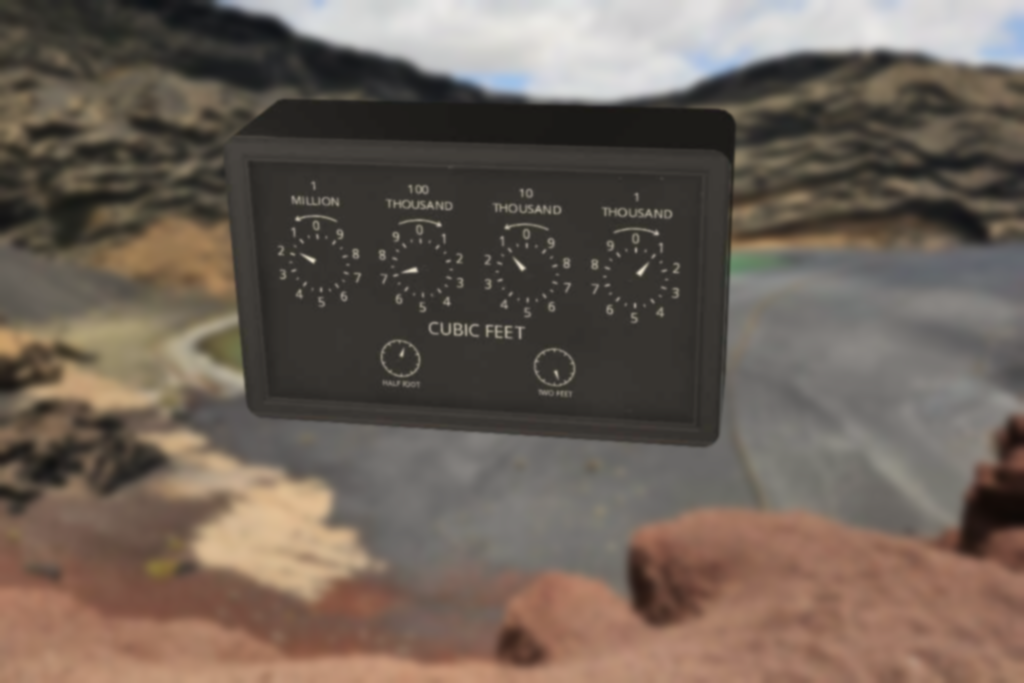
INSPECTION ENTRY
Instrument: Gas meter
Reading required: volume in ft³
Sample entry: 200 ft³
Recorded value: 171100 ft³
